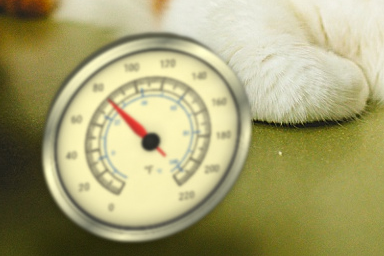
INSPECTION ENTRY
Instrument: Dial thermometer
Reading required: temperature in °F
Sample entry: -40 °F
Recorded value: 80 °F
